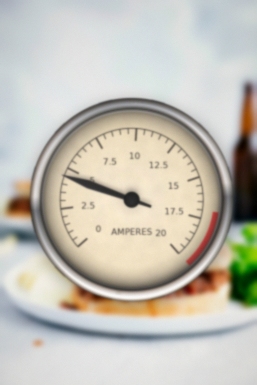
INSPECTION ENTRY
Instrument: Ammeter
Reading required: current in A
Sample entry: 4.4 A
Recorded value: 4.5 A
